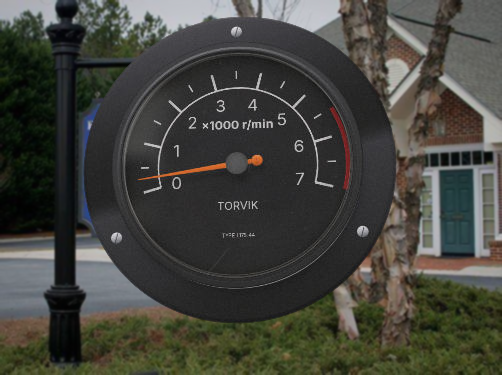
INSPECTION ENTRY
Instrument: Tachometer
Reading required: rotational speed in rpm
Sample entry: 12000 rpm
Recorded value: 250 rpm
